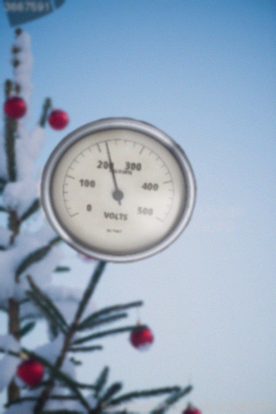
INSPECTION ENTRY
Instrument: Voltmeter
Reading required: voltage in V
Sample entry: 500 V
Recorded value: 220 V
